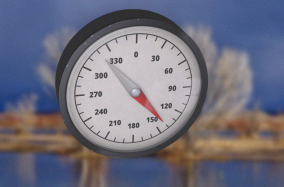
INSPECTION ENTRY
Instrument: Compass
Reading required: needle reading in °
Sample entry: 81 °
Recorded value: 140 °
